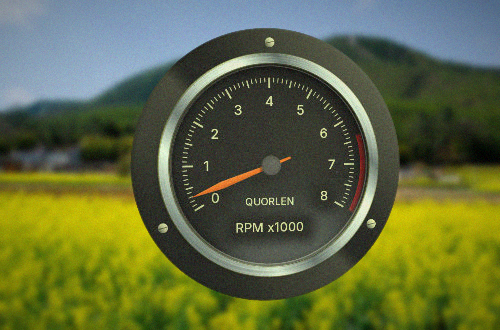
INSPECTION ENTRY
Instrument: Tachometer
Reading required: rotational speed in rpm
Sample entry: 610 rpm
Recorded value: 300 rpm
